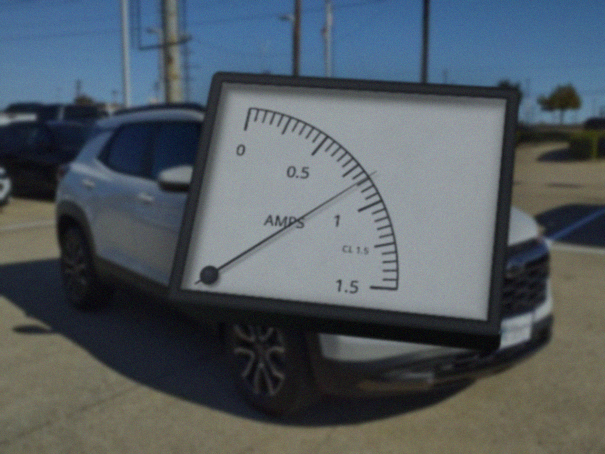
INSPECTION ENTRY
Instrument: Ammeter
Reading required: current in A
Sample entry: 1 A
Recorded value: 0.85 A
